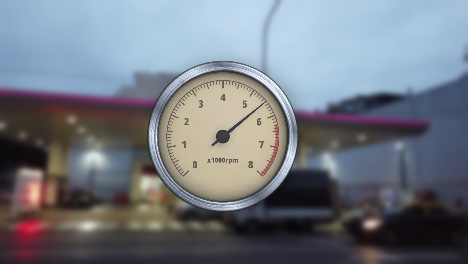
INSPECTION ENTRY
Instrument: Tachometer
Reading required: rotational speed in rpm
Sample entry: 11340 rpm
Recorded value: 5500 rpm
